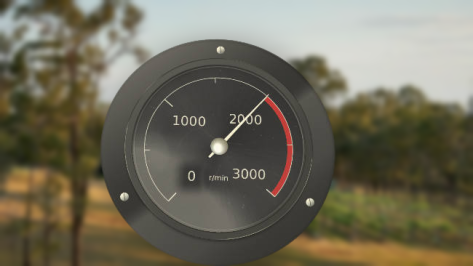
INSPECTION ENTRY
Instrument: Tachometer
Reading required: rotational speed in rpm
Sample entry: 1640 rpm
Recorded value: 2000 rpm
